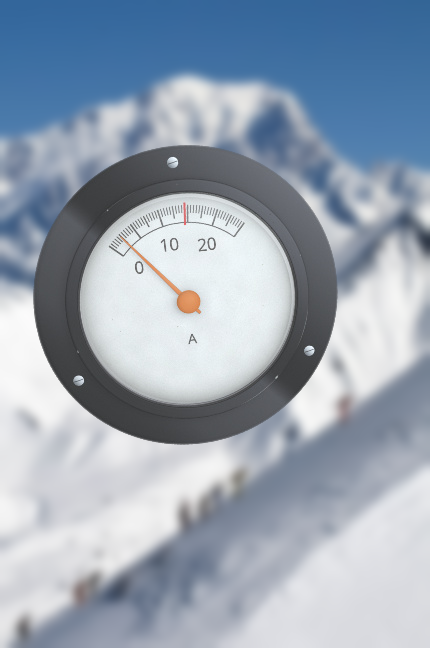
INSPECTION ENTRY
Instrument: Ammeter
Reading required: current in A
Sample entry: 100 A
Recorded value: 2.5 A
